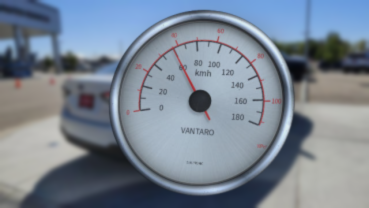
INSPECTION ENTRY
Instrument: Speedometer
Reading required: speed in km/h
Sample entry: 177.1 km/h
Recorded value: 60 km/h
